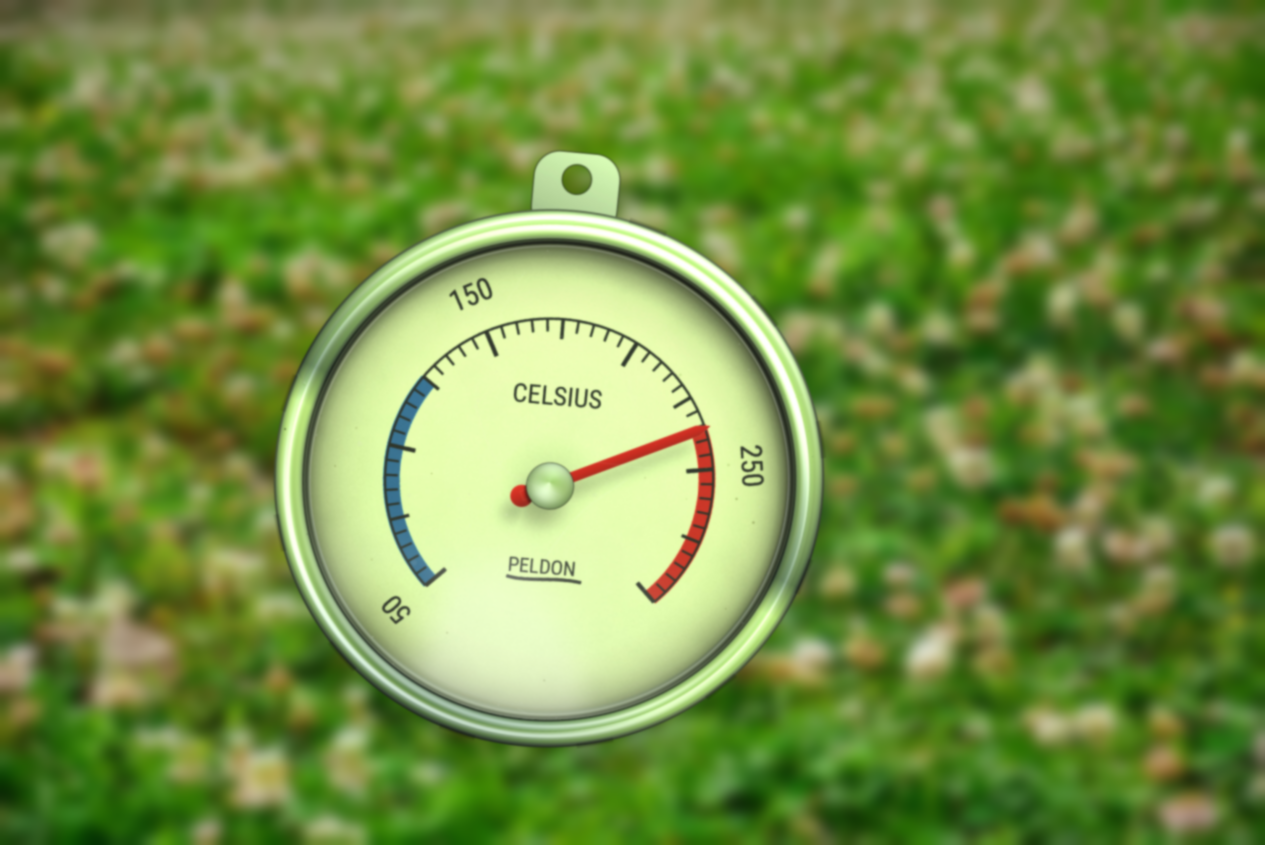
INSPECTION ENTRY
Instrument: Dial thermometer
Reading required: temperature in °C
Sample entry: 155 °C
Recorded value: 235 °C
